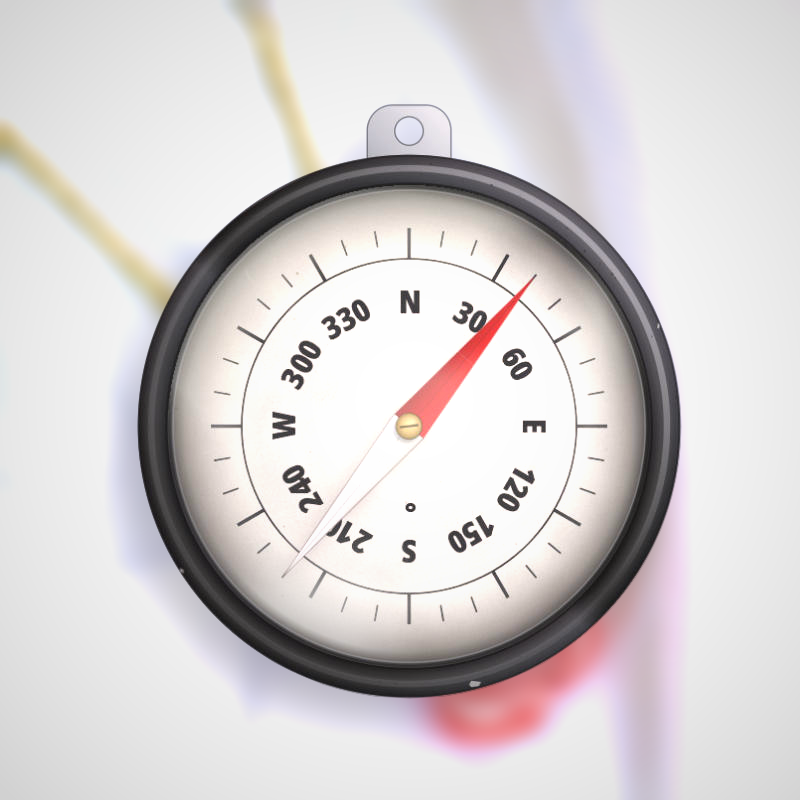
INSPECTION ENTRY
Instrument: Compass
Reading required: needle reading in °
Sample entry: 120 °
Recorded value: 40 °
